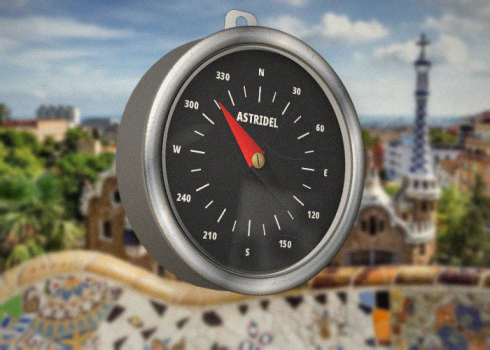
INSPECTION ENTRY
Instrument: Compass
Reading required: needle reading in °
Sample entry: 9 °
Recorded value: 315 °
